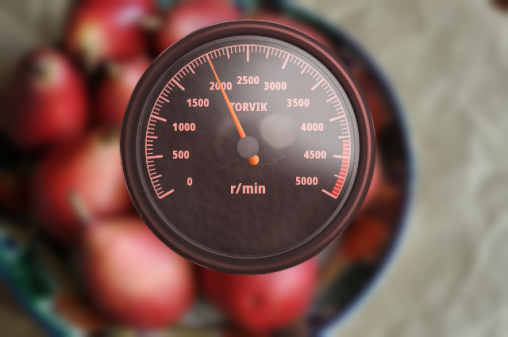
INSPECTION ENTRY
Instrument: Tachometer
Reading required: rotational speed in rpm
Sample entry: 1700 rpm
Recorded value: 2000 rpm
